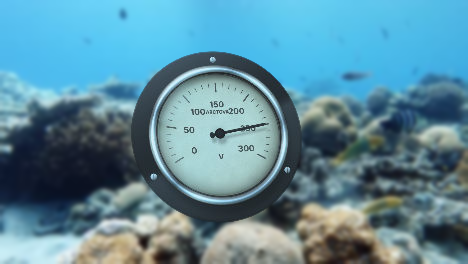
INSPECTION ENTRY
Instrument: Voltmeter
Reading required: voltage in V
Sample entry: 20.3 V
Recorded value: 250 V
